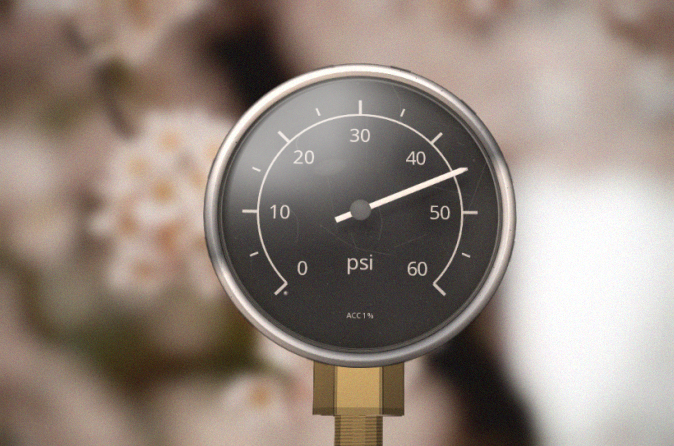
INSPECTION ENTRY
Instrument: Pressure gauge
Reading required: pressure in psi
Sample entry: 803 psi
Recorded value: 45 psi
